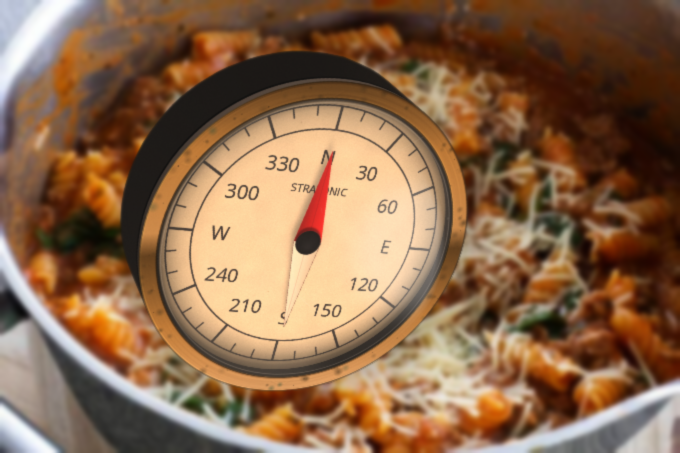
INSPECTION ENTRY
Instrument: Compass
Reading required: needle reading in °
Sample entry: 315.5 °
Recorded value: 0 °
